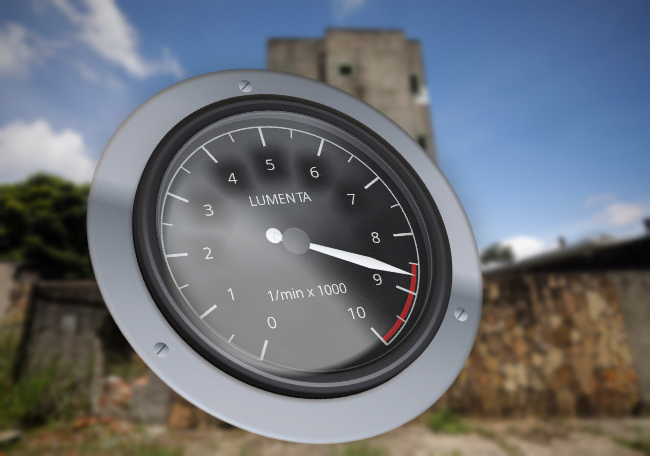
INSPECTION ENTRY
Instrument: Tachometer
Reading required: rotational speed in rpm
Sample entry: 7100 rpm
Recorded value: 8750 rpm
